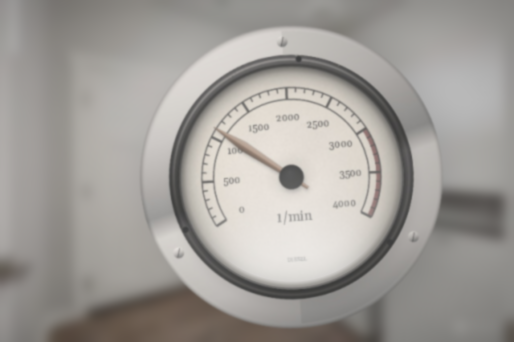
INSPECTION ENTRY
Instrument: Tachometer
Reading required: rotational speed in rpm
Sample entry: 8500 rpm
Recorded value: 1100 rpm
